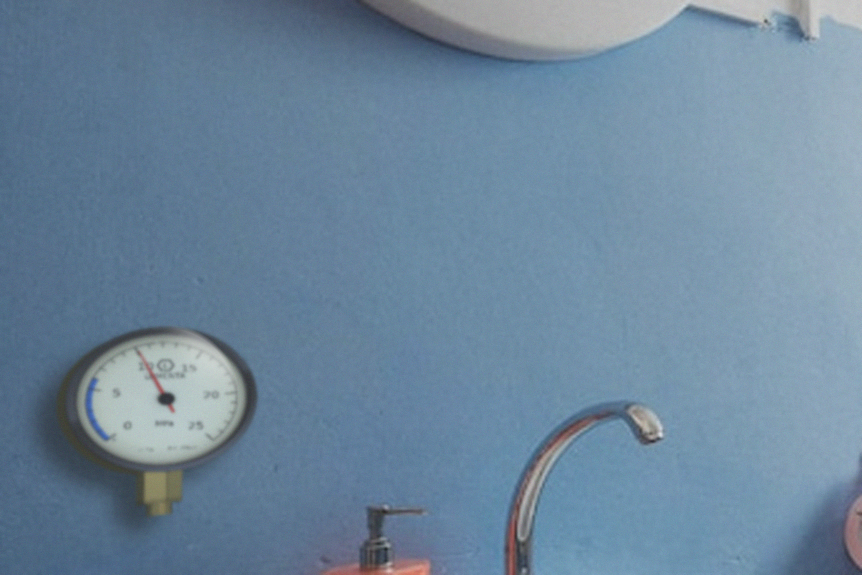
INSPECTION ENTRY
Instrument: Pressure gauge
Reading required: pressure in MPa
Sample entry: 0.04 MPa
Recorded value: 10 MPa
